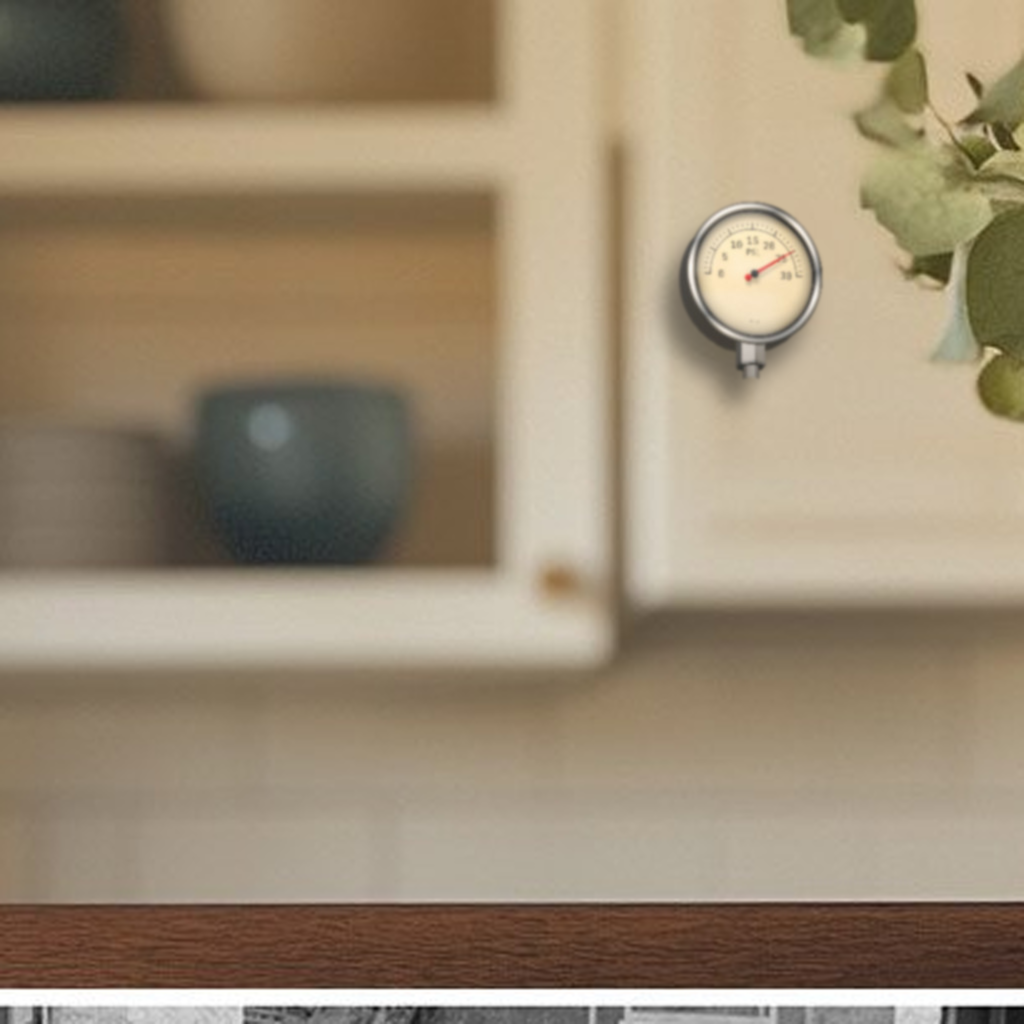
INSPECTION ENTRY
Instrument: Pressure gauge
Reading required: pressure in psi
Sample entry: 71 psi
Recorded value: 25 psi
